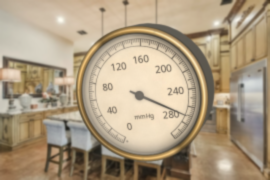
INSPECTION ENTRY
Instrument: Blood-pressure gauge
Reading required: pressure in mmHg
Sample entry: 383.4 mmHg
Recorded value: 270 mmHg
